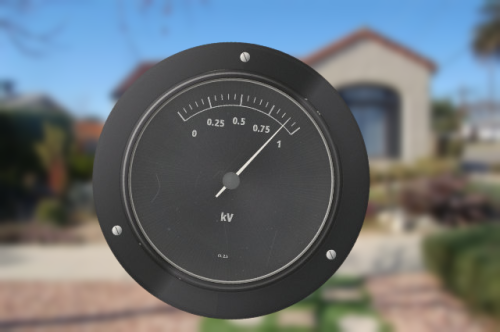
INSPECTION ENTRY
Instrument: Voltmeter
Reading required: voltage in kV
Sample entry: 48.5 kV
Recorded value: 0.9 kV
